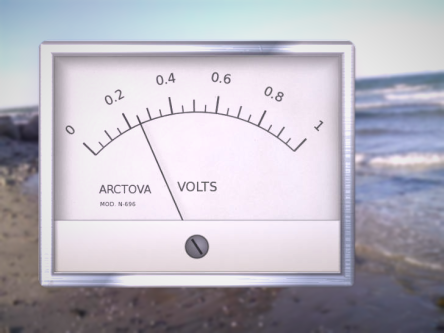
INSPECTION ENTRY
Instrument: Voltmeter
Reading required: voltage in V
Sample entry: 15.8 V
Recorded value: 0.25 V
